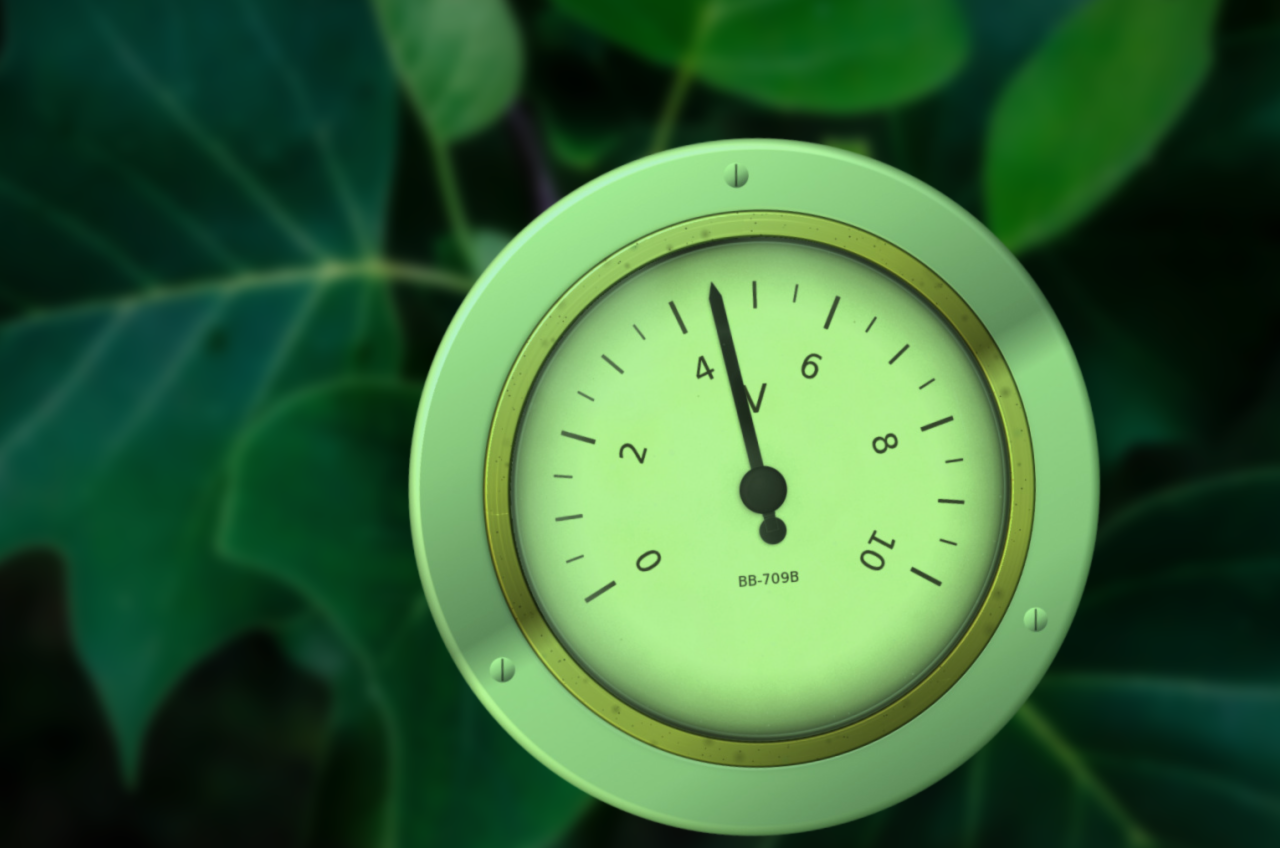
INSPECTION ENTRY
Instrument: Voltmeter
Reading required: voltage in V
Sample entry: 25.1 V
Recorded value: 4.5 V
